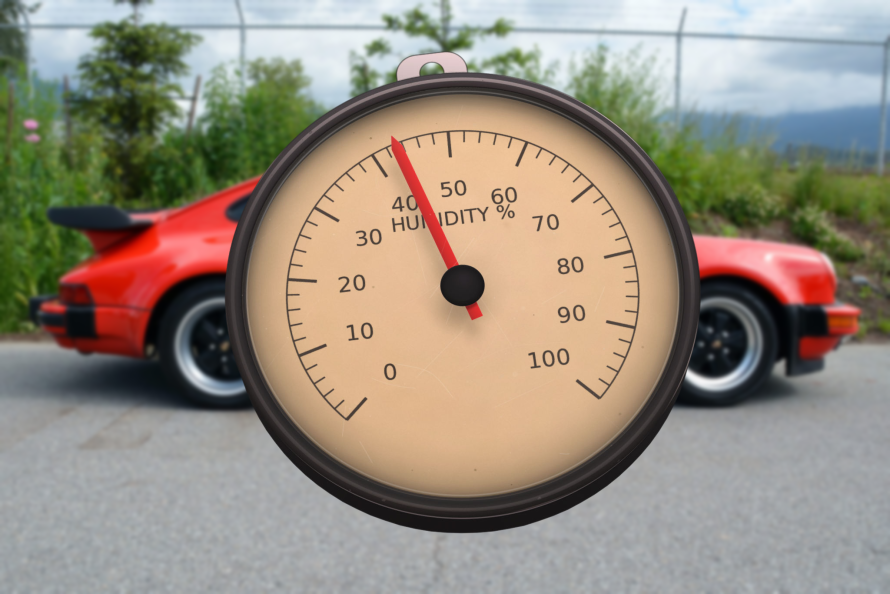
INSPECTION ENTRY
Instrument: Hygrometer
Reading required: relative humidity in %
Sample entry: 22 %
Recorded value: 43 %
